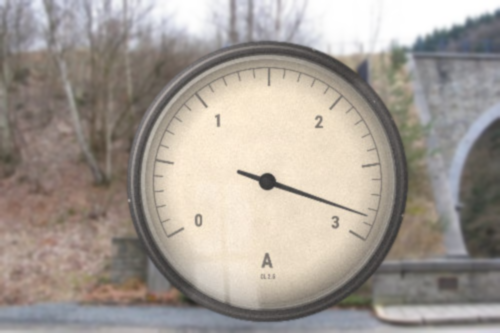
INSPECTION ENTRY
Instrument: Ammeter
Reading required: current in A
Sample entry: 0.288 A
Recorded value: 2.85 A
